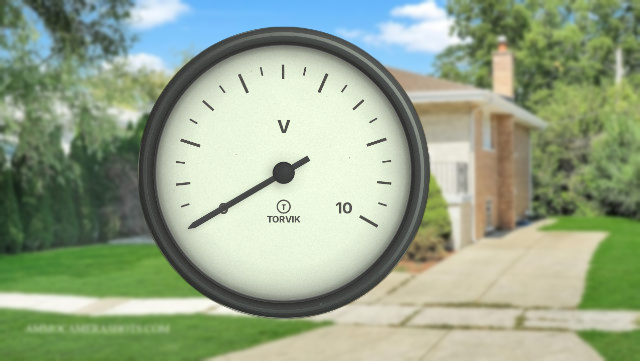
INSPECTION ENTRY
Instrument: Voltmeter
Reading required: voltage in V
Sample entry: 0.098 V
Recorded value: 0 V
